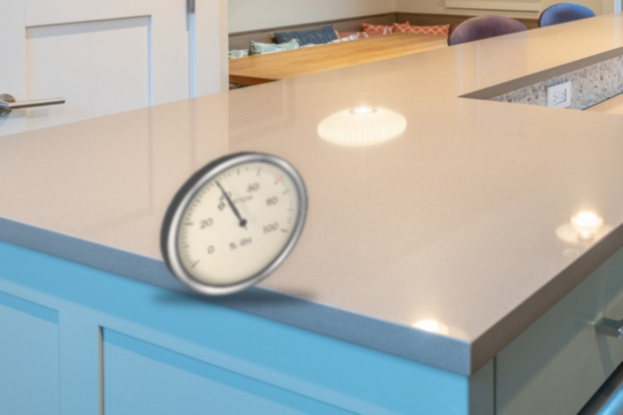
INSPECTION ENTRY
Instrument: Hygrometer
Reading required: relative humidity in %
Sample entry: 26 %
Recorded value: 40 %
